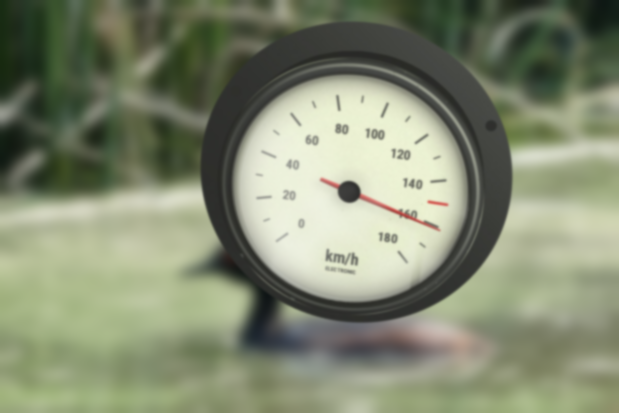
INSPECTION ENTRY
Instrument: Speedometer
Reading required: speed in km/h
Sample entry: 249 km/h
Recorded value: 160 km/h
